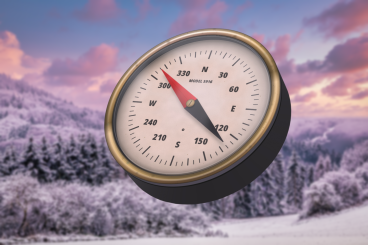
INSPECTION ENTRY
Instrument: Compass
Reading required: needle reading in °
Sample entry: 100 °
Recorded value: 310 °
